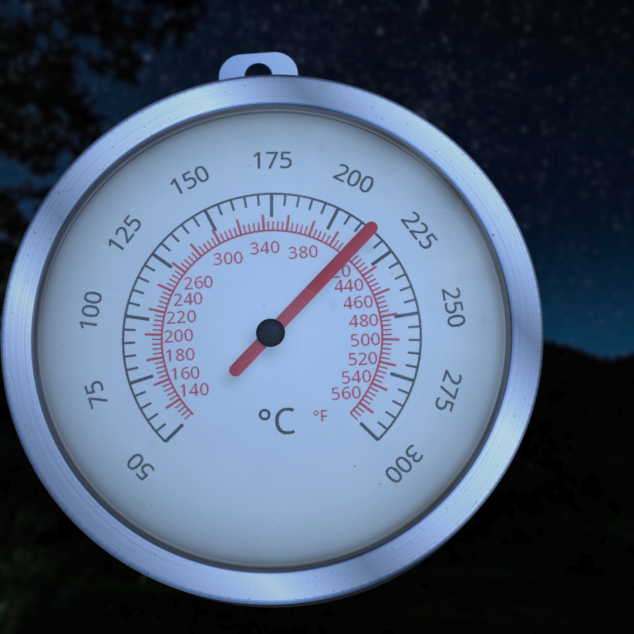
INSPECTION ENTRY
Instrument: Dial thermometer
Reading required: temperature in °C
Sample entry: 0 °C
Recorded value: 215 °C
